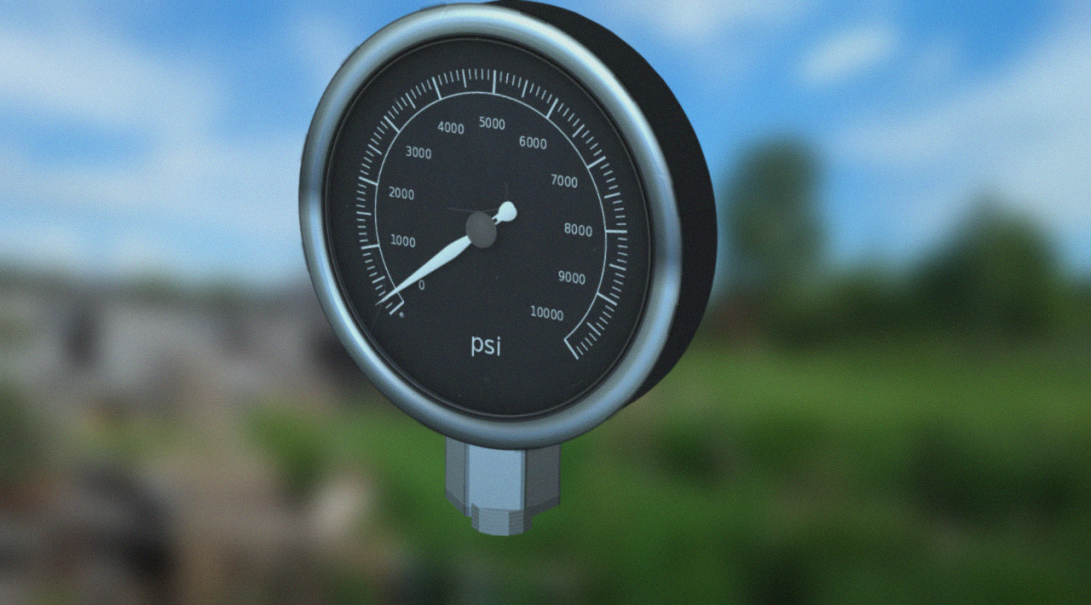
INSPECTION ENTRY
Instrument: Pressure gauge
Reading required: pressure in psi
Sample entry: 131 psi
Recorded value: 200 psi
